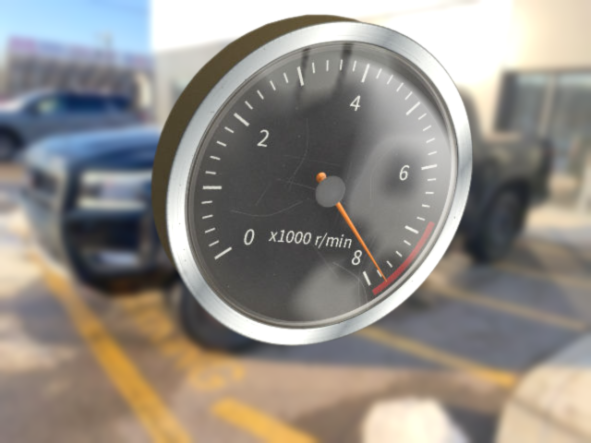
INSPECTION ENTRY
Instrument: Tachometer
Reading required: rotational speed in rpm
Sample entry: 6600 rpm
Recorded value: 7800 rpm
